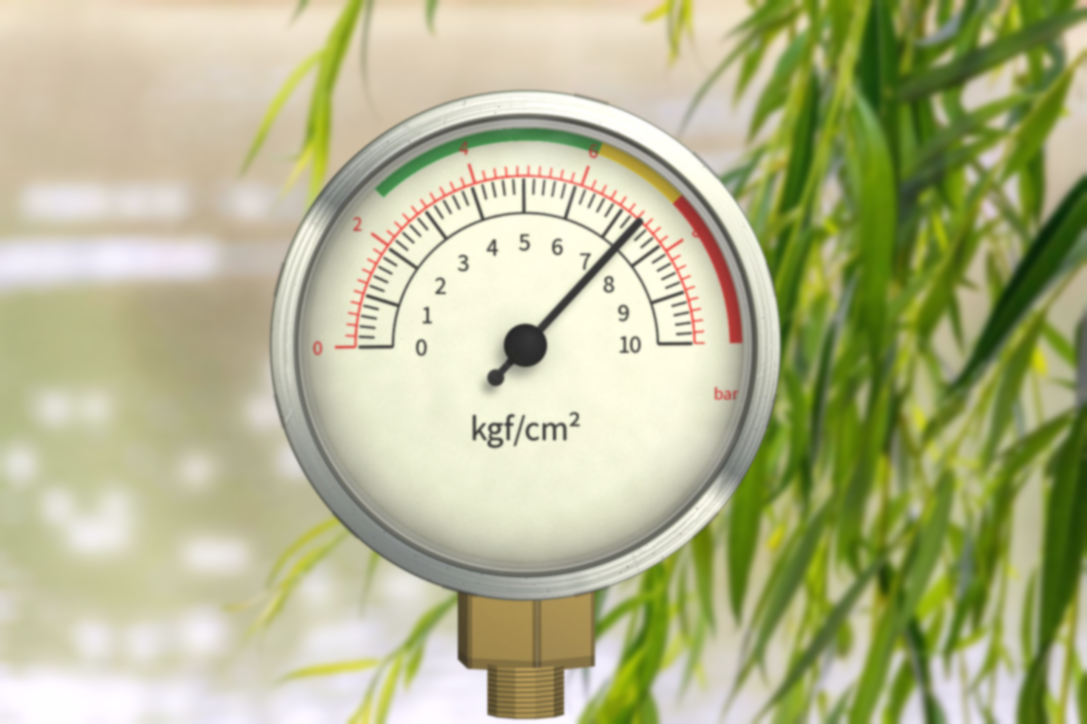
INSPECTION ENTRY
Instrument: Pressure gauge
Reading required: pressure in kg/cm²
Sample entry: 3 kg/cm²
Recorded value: 7.4 kg/cm²
